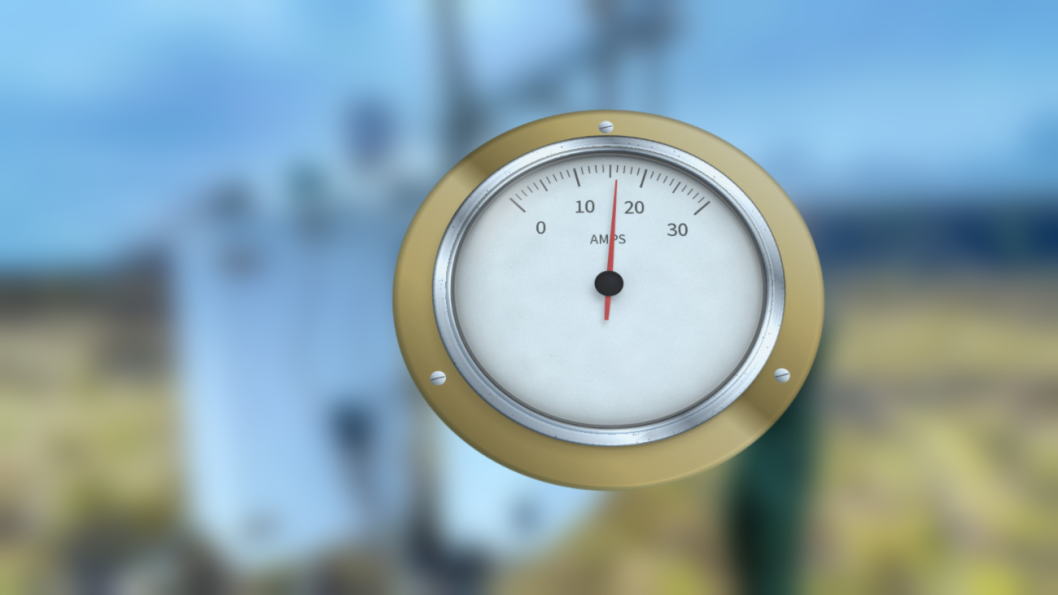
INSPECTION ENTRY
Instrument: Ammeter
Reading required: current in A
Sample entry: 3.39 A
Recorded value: 16 A
